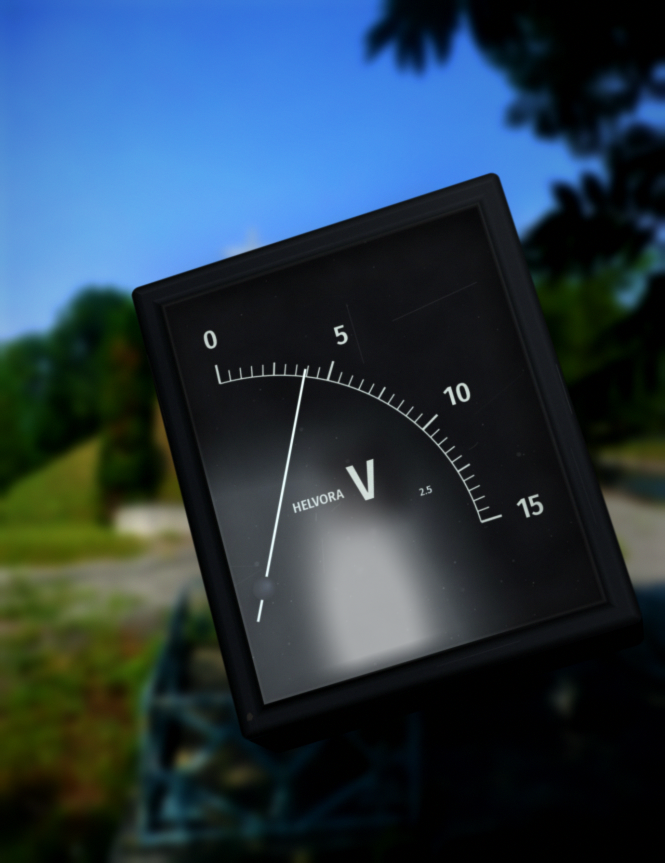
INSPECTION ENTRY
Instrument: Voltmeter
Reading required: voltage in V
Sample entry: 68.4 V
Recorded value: 4 V
